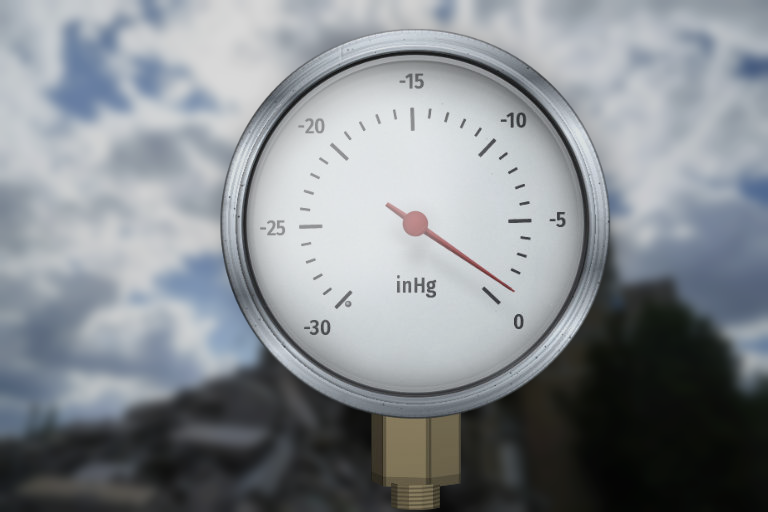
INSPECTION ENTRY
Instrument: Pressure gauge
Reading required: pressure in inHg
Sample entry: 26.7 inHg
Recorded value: -1 inHg
